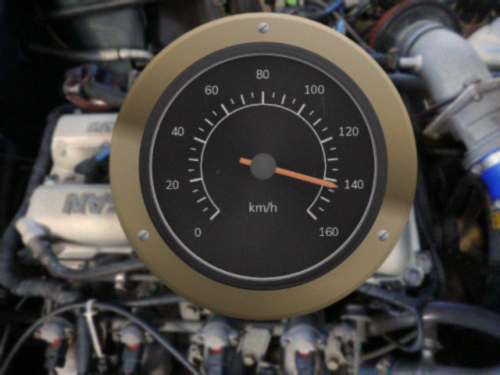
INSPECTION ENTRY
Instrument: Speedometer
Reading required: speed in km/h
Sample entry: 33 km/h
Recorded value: 142.5 km/h
